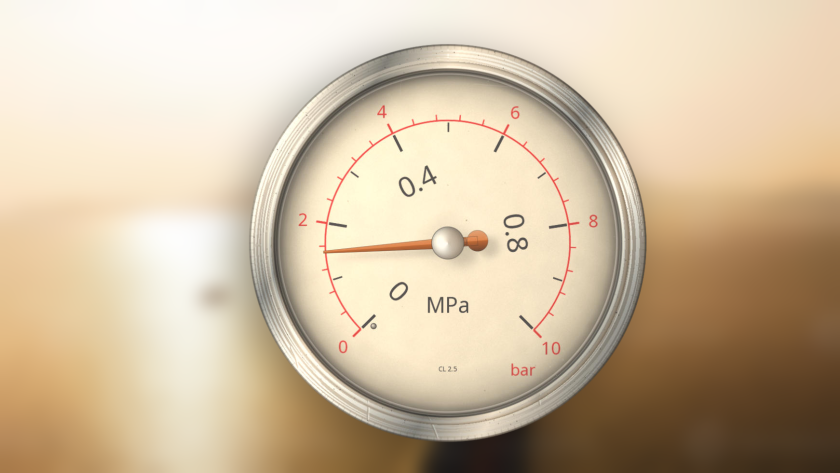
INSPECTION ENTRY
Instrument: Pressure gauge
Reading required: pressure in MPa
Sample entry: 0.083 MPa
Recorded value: 0.15 MPa
